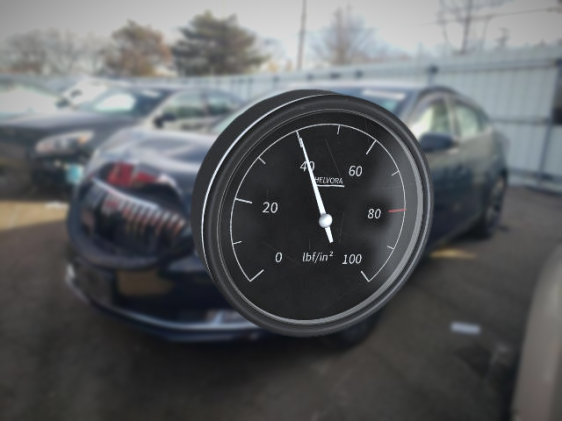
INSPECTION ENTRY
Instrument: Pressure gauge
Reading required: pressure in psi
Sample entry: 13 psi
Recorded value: 40 psi
